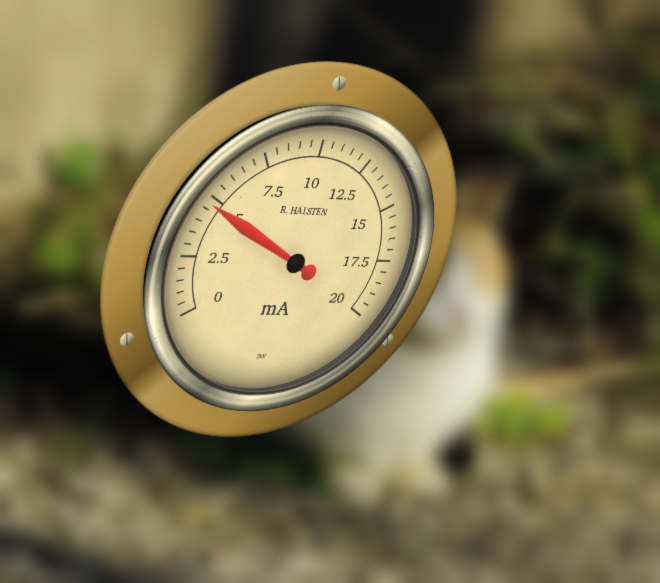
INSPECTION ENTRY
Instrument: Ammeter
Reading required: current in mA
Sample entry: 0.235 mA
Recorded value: 4.75 mA
